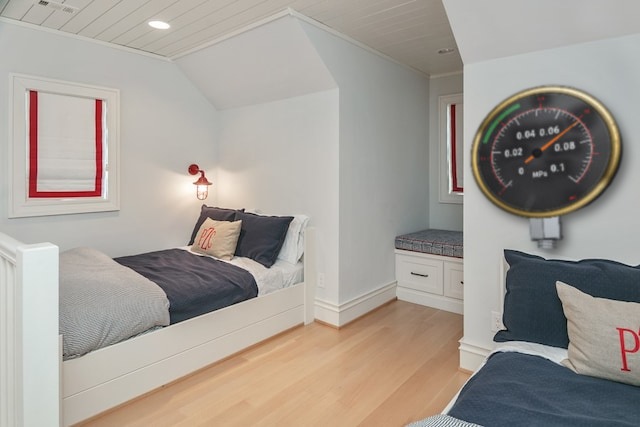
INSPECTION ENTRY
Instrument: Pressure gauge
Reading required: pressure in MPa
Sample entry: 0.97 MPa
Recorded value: 0.07 MPa
